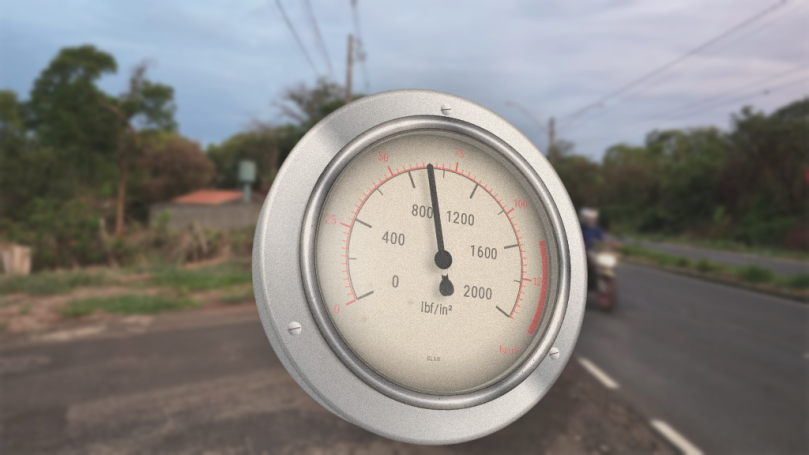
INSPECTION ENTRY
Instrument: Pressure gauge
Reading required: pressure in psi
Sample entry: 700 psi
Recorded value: 900 psi
